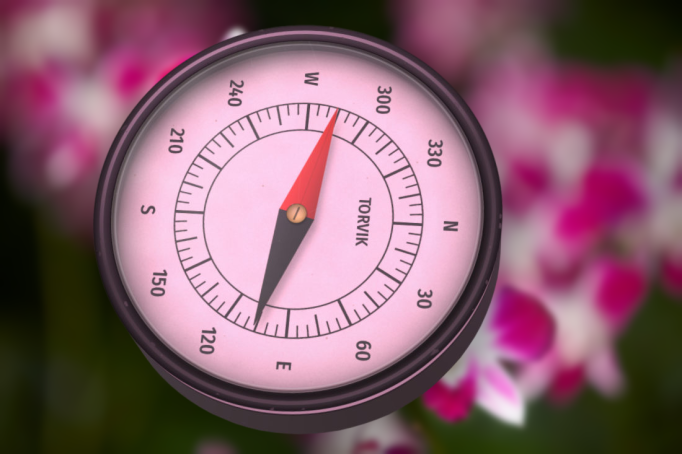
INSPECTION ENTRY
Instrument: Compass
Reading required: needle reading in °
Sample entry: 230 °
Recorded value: 285 °
